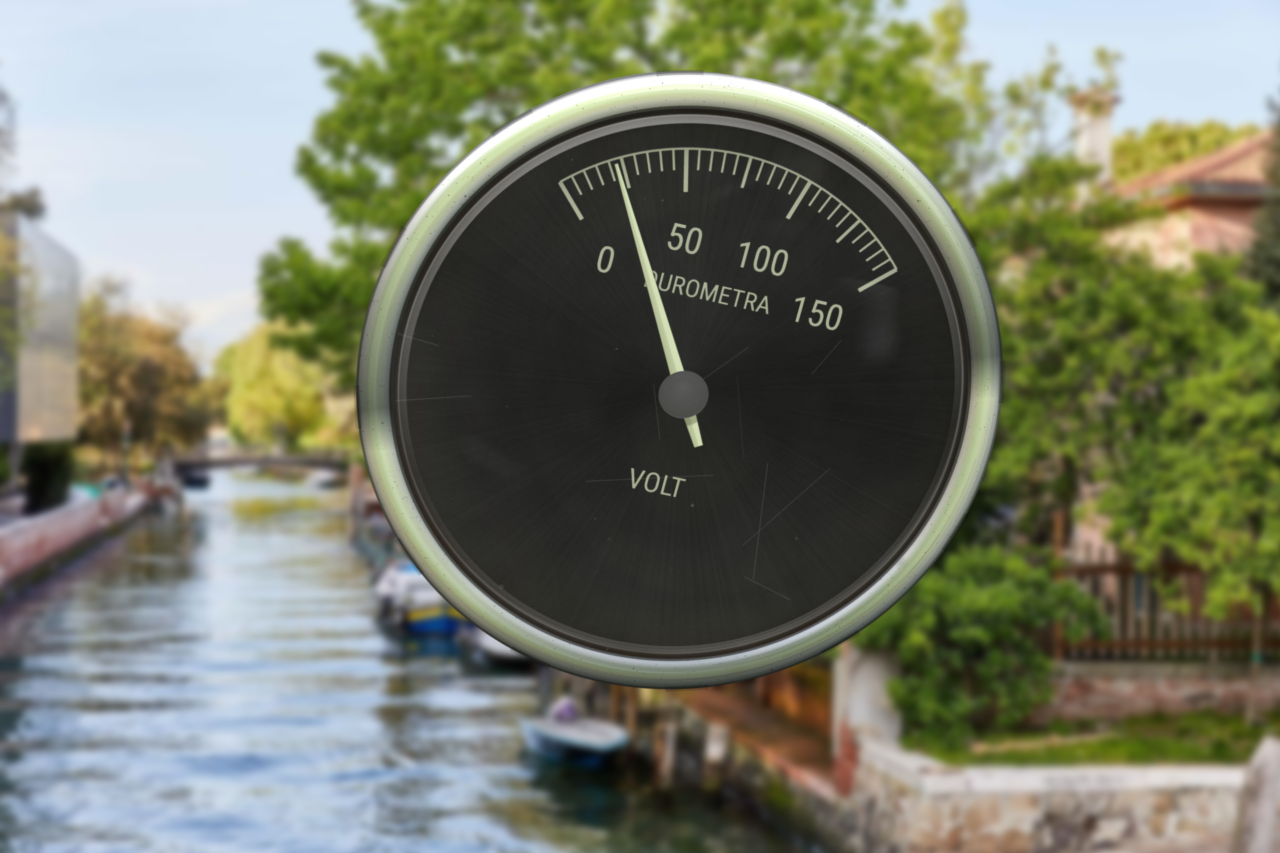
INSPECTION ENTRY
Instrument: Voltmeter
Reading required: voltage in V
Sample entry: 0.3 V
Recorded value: 22.5 V
